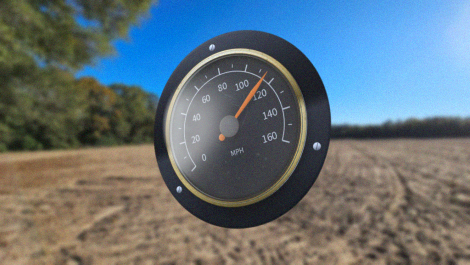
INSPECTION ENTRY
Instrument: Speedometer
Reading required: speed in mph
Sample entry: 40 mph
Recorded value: 115 mph
